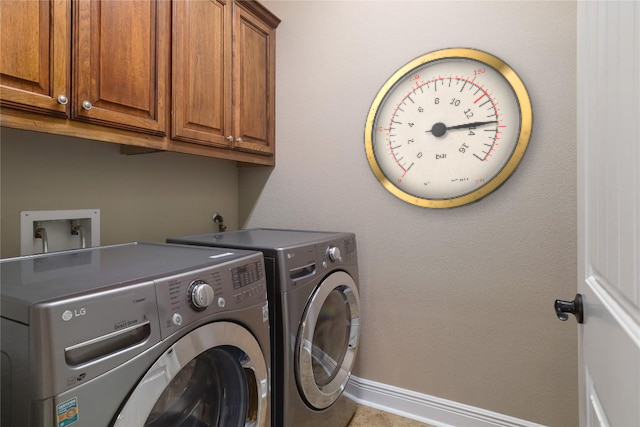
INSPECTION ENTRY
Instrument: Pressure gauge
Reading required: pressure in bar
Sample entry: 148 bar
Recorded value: 13.5 bar
